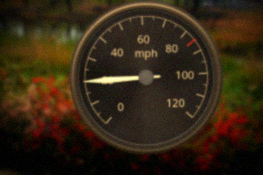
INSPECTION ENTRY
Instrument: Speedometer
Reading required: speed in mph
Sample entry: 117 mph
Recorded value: 20 mph
